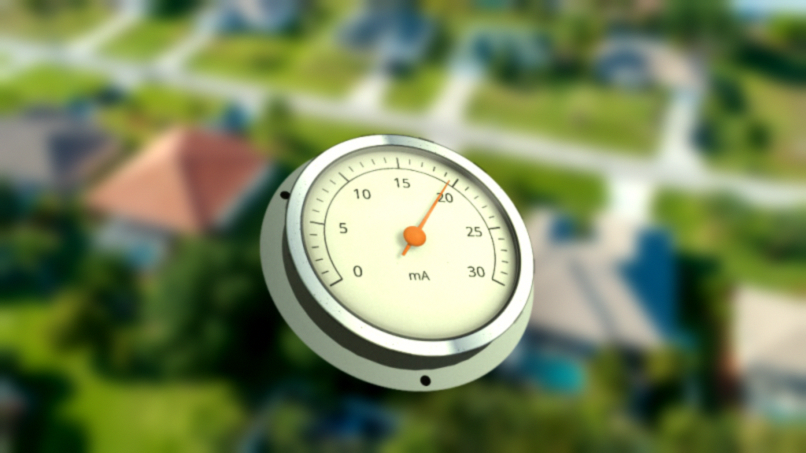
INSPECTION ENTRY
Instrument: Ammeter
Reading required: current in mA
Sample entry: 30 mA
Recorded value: 19.5 mA
